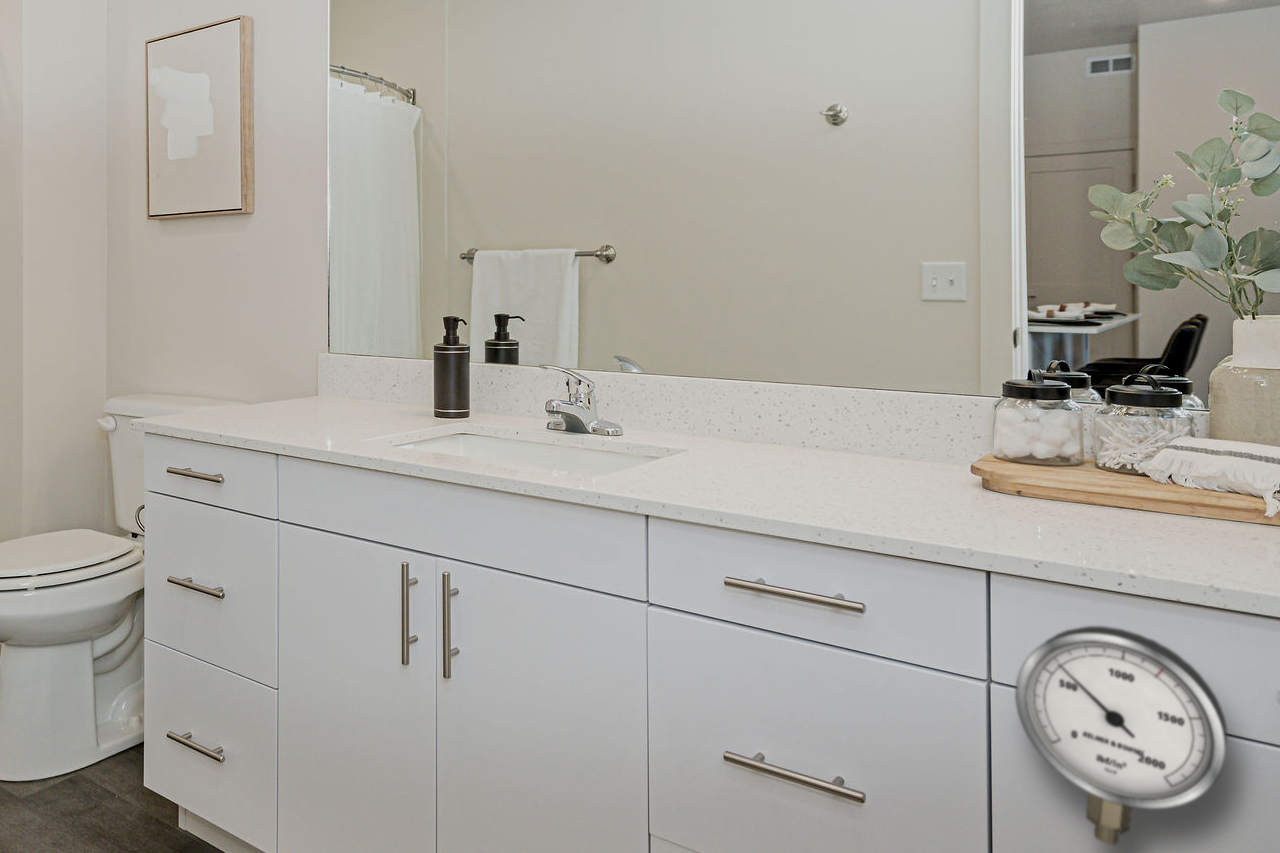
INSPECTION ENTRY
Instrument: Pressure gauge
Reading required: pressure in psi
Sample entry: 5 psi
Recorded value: 600 psi
